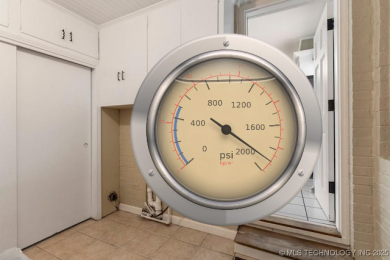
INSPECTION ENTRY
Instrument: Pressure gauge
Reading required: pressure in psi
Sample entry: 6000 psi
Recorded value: 1900 psi
